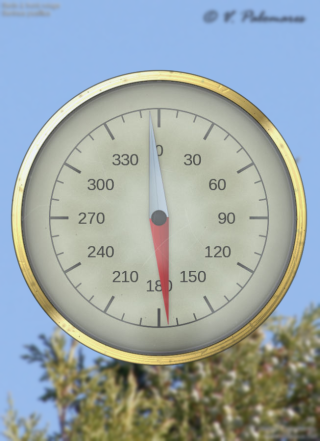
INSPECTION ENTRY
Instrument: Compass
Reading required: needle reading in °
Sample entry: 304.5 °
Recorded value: 175 °
